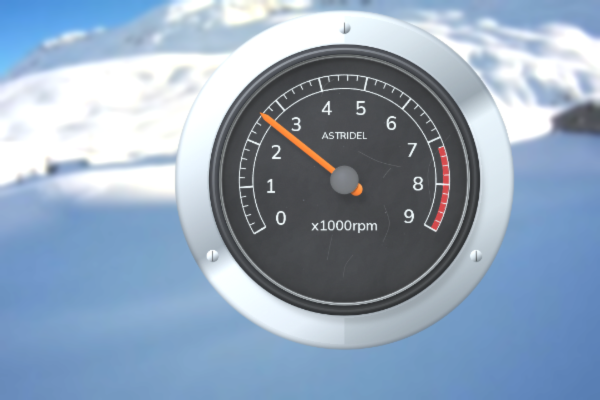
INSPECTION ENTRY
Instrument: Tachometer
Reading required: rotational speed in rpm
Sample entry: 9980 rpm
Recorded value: 2600 rpm
